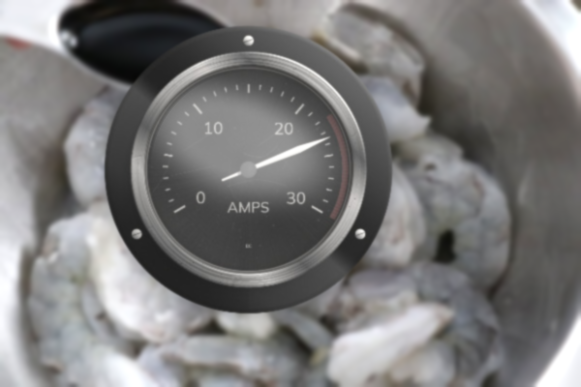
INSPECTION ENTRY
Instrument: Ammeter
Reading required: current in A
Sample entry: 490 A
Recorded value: 23.5 A
